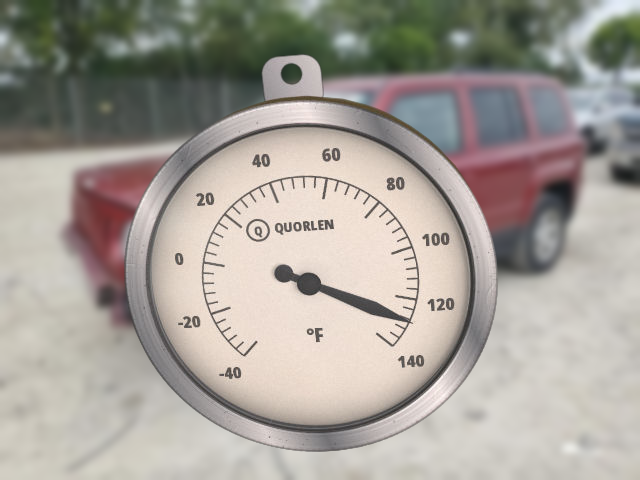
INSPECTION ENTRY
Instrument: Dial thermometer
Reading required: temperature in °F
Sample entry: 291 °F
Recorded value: 128 °F
